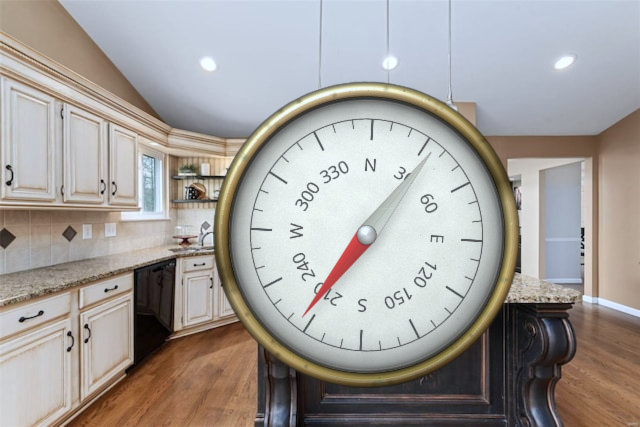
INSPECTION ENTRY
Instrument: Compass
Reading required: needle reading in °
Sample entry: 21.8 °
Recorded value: 215 °
